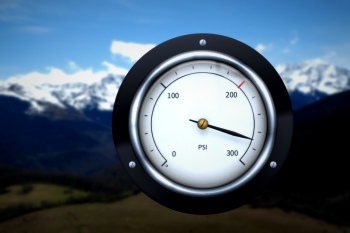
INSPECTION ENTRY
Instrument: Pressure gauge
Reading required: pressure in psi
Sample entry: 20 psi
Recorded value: 270 psi
